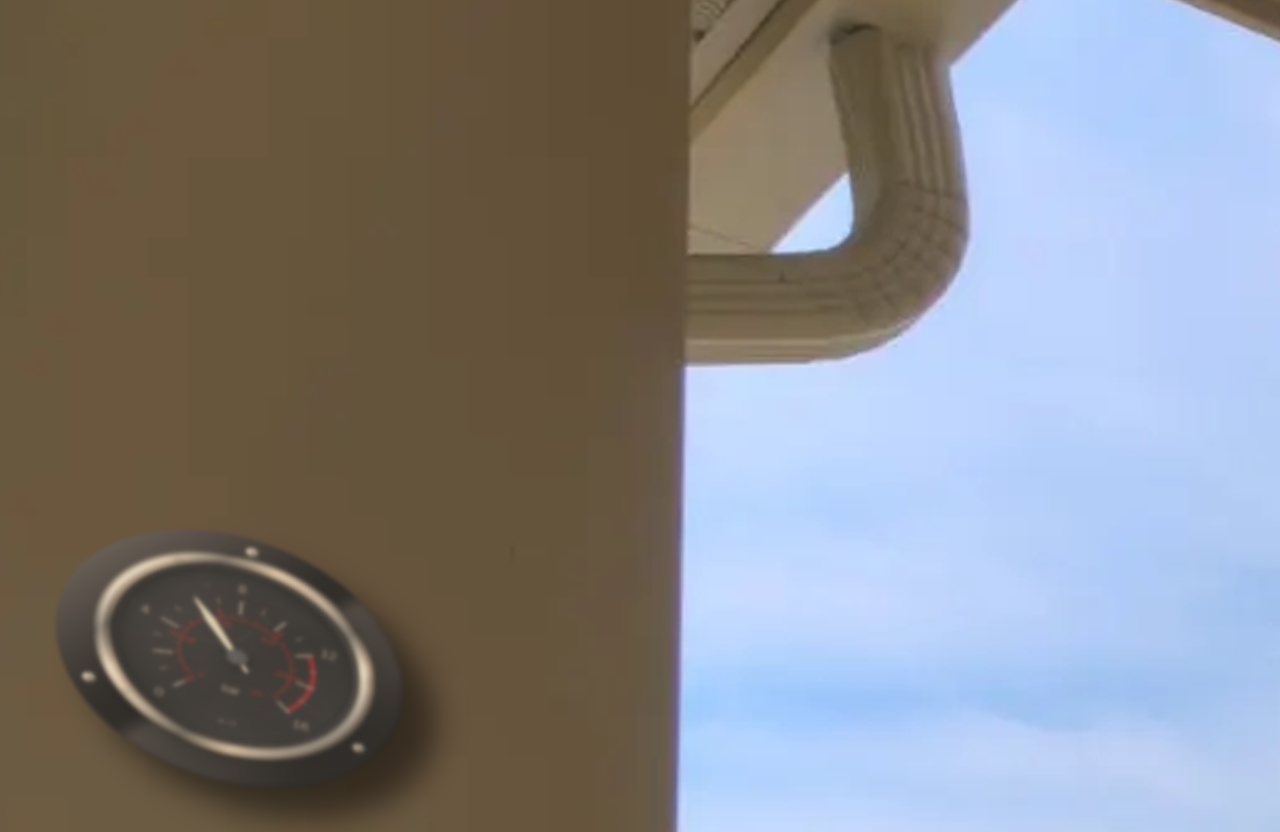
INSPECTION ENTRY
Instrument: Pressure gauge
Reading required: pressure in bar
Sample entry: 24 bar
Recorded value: 6 bar
